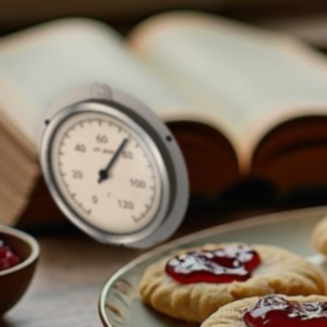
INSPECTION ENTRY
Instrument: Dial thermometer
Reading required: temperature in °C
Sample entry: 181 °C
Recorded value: 75 °C
